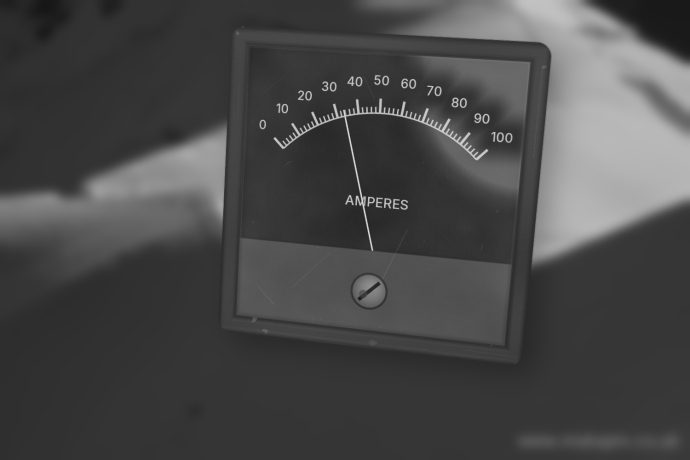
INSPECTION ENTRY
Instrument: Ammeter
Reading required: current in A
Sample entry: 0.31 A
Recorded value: 34 A
